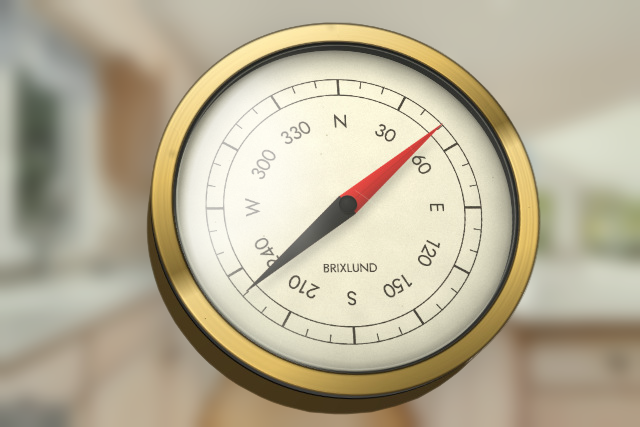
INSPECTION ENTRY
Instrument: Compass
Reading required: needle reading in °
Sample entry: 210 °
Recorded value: 50 °
